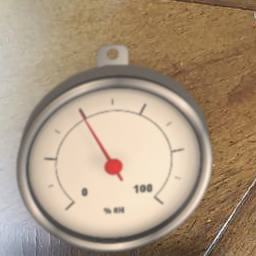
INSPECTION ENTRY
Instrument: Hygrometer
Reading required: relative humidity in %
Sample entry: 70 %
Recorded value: 40 %
